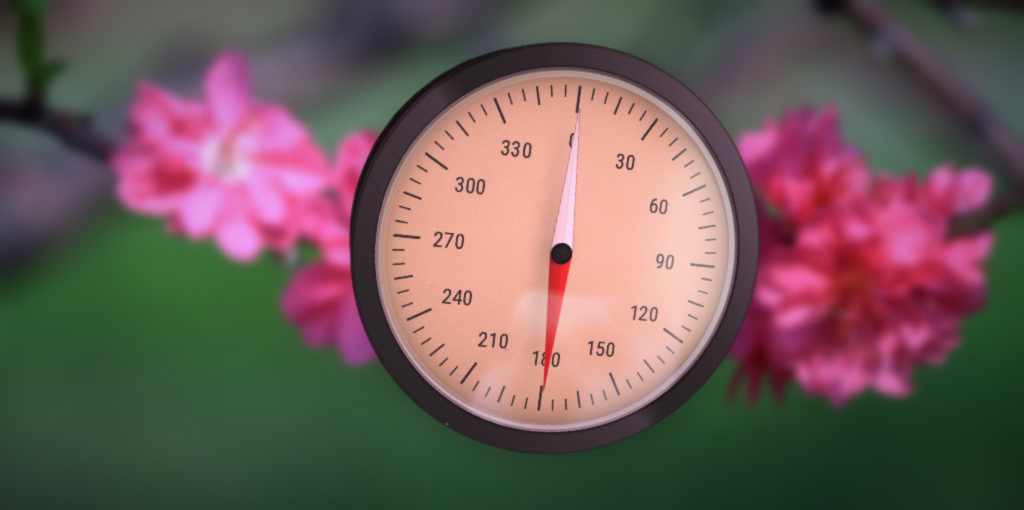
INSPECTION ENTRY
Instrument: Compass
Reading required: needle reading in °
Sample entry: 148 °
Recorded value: 180 °
